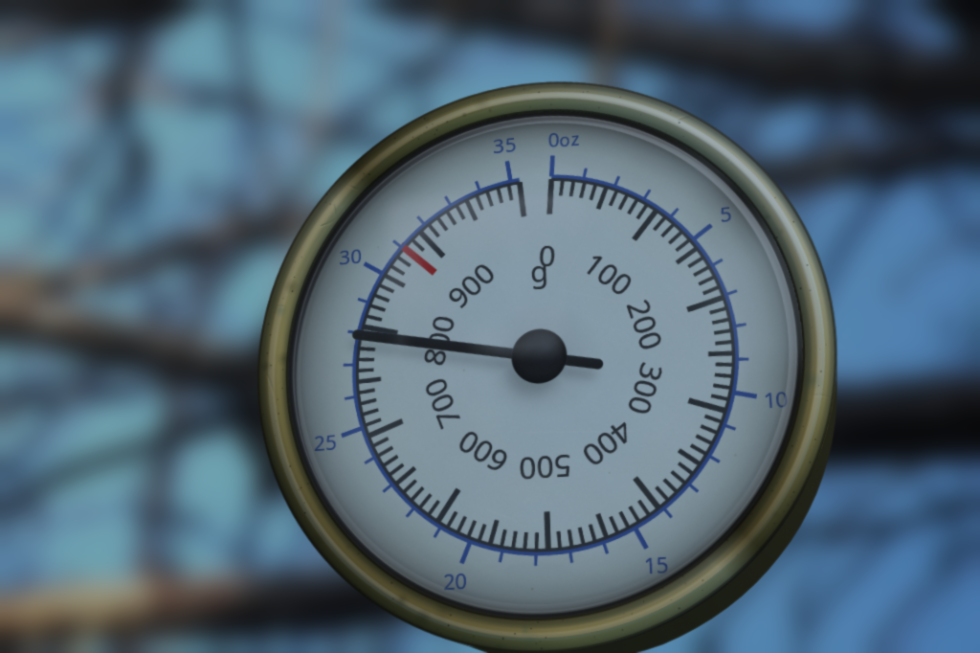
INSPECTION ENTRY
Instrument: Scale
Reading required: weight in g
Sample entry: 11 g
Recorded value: 790 g
